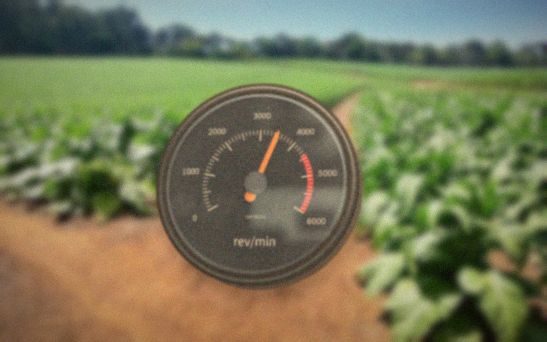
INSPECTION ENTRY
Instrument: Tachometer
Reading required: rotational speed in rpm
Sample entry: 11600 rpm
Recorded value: 3500 rpm
